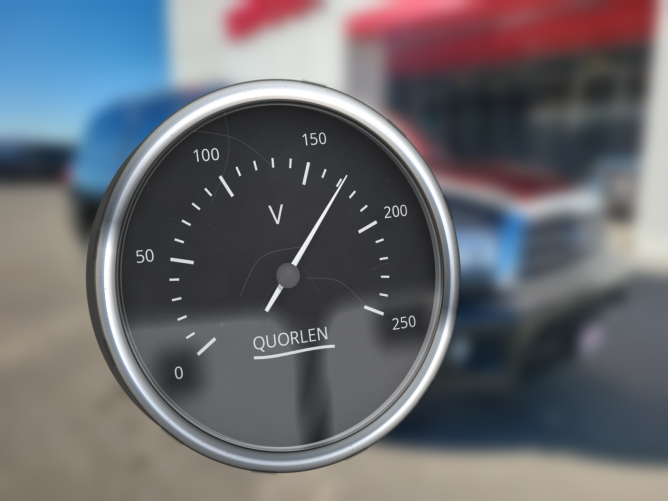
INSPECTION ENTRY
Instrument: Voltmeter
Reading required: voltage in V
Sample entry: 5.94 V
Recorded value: 170 V
